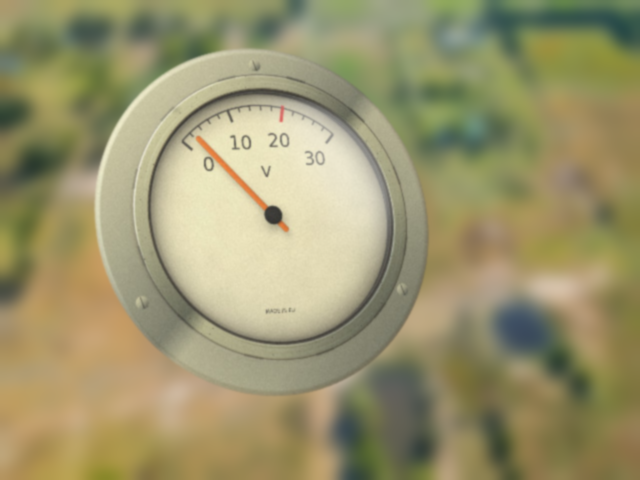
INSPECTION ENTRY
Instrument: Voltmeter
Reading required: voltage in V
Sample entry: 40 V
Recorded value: 2 V
